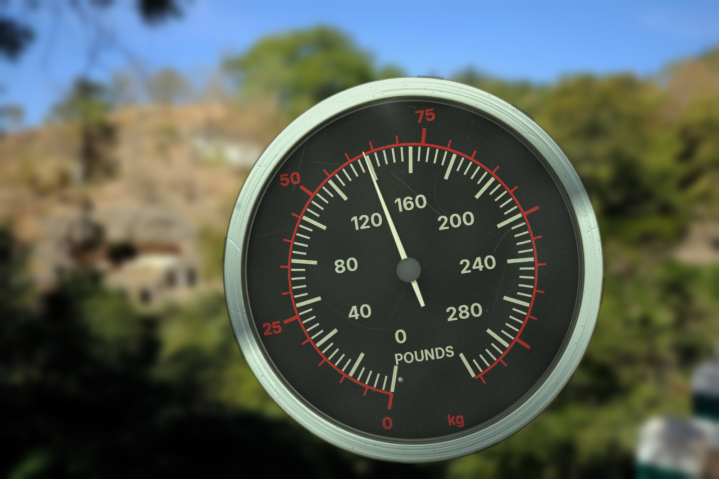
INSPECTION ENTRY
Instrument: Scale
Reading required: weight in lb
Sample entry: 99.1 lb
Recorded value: 140 lb
